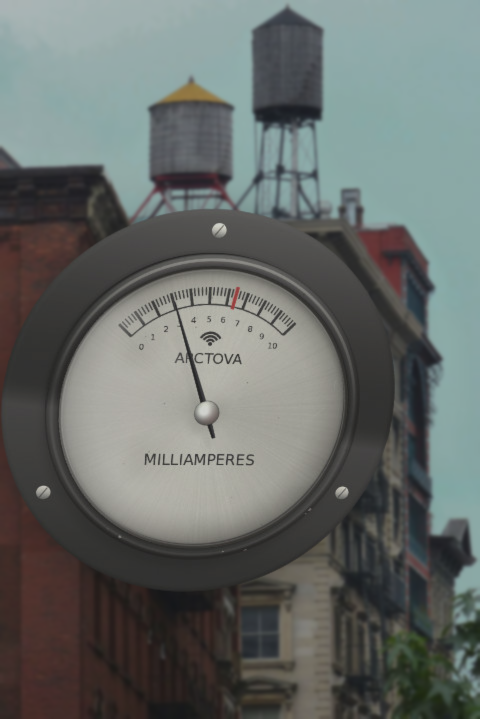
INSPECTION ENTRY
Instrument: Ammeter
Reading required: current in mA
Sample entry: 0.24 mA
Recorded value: 3 mA
